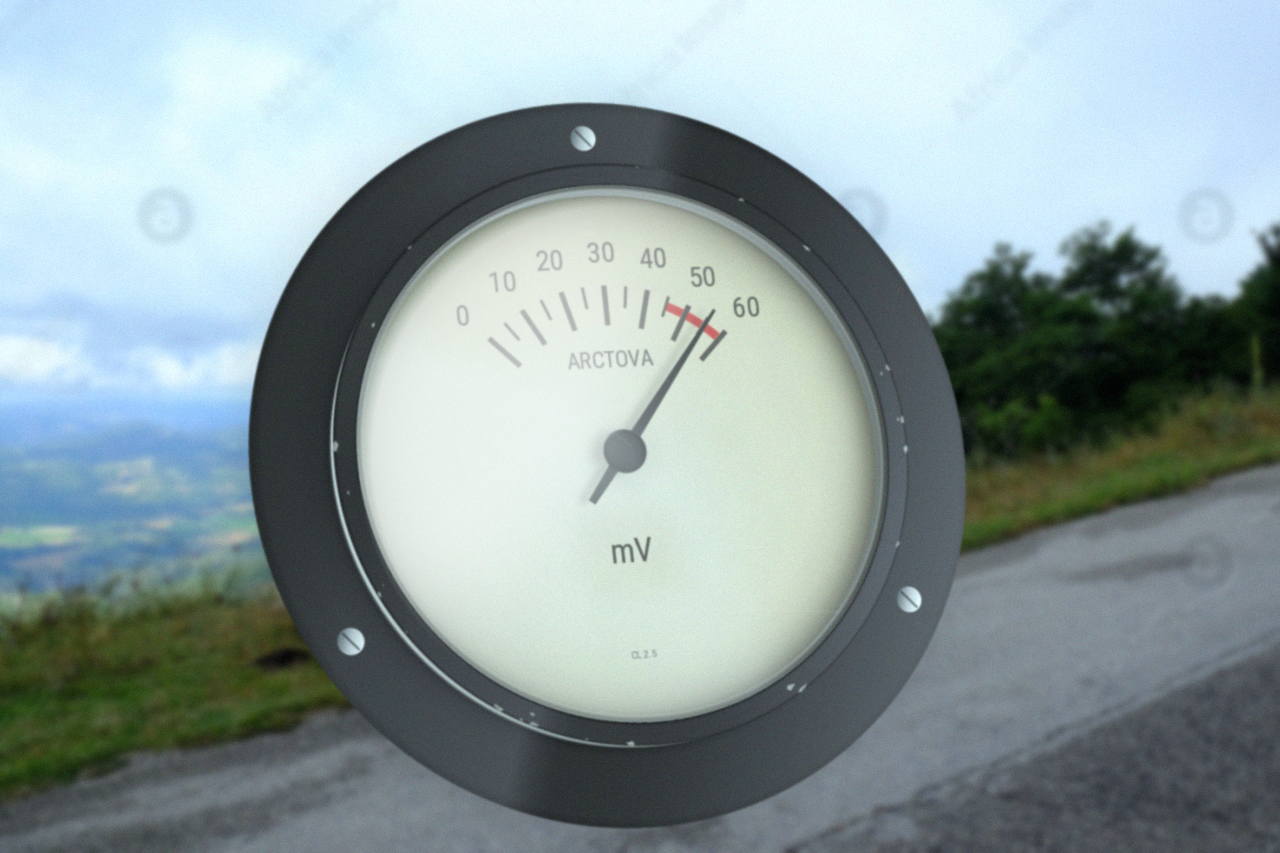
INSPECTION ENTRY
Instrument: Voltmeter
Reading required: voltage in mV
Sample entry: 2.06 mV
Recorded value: 55 mV
